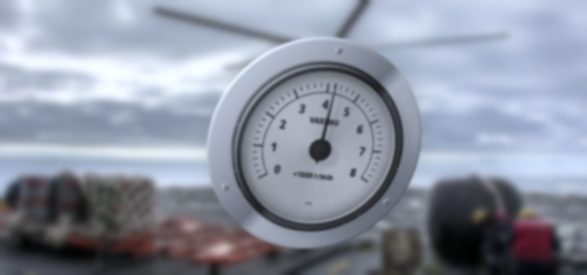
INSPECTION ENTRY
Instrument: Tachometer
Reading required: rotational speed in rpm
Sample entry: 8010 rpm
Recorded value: 4200 rpm
